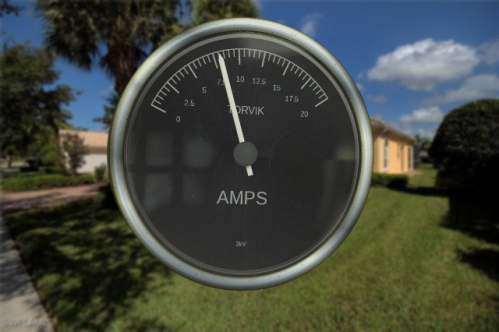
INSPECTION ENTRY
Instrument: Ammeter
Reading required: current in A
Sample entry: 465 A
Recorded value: 8 A
